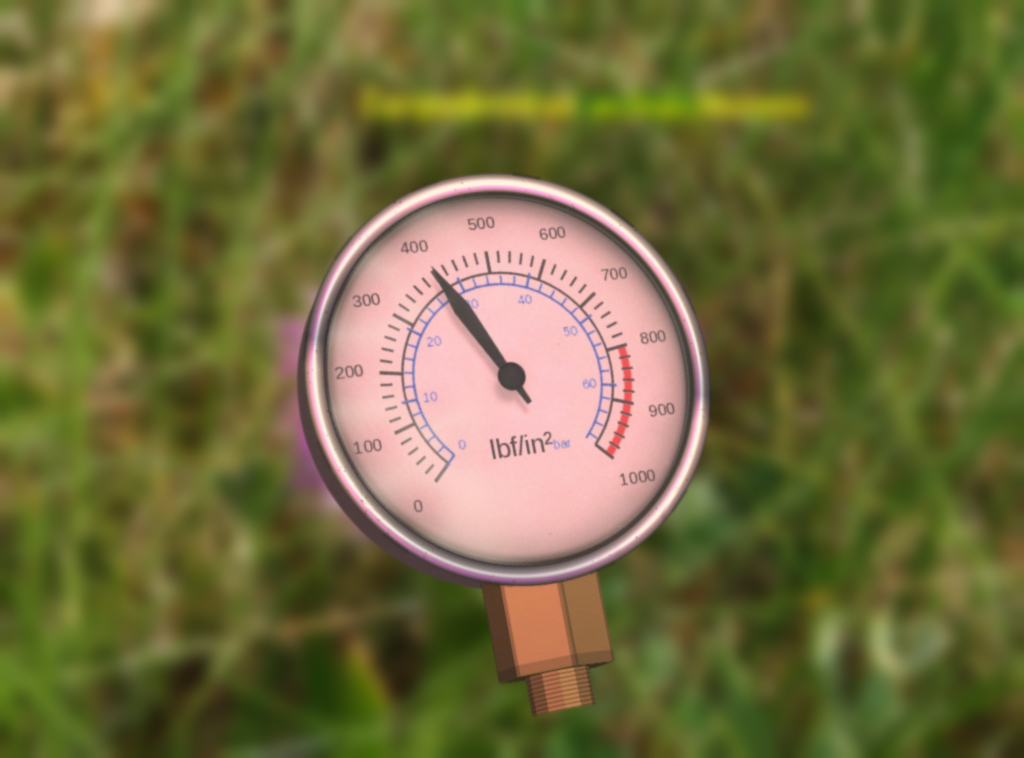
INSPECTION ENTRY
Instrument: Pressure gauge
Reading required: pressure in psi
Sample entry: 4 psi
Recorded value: 400 psi
